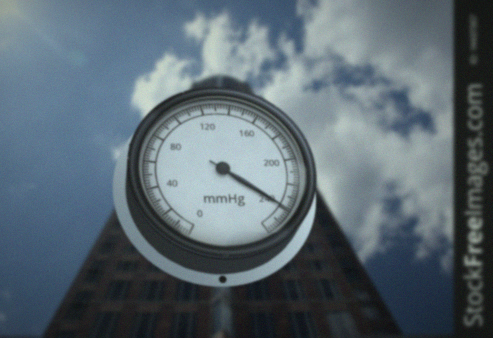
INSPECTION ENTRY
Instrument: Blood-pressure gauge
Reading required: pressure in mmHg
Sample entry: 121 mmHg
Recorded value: 240 mmHg
